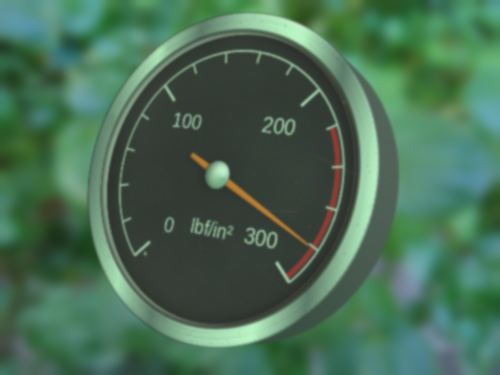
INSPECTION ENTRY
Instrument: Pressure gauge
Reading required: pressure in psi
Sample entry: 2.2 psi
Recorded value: 280 psi
